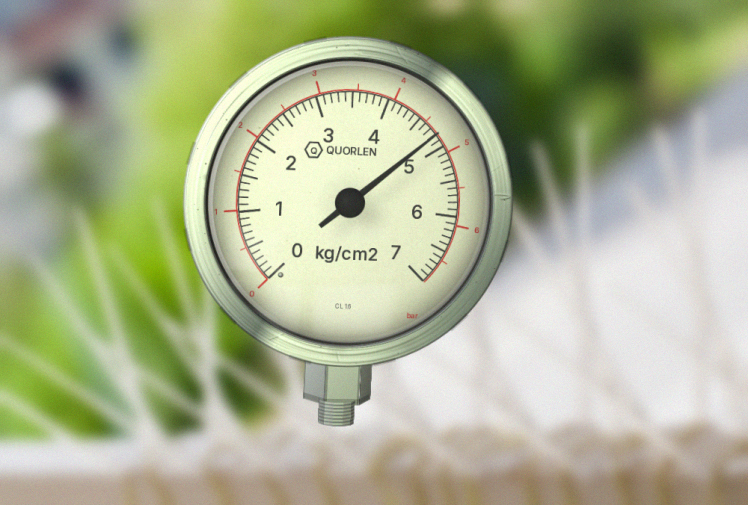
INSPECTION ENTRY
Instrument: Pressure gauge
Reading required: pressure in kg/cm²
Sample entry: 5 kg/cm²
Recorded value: 4.8 kg/cm²
